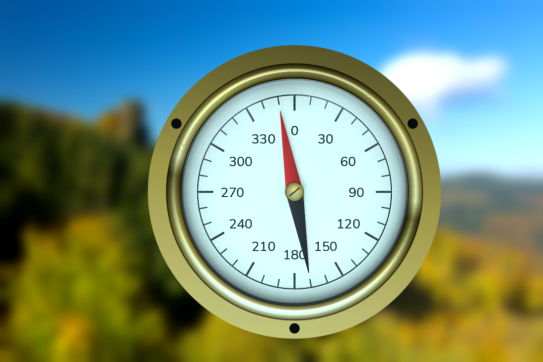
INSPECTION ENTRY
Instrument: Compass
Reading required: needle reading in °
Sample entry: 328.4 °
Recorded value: 350 °
